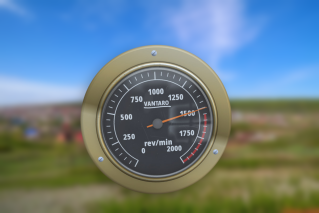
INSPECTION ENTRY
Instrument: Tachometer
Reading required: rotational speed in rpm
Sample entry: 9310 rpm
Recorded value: 1500 rpm
